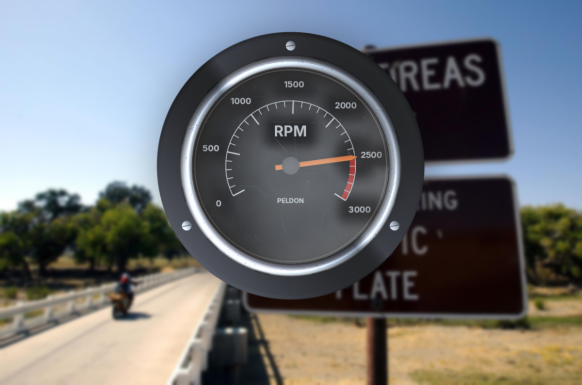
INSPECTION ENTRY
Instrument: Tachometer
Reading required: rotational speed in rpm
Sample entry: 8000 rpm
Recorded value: 2500 rpm
